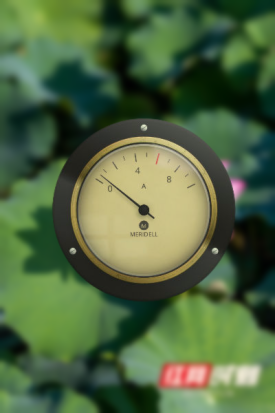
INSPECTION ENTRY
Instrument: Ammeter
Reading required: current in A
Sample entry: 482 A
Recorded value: 0.5 A
